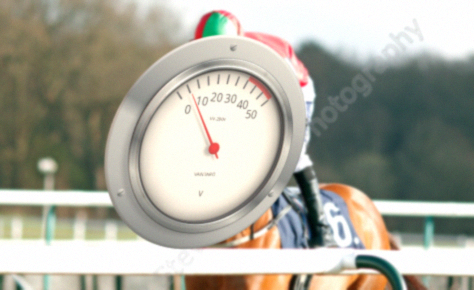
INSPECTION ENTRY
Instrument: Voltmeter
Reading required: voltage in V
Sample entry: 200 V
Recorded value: 5 V
